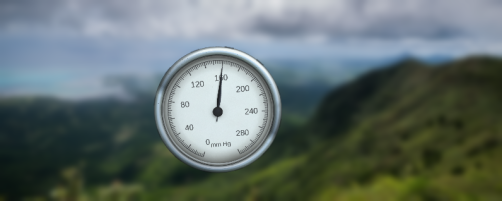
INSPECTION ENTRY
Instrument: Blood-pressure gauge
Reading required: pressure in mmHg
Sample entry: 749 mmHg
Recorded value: 160 mmHg
